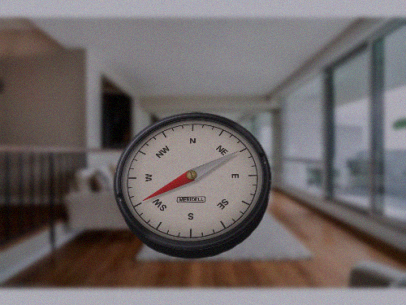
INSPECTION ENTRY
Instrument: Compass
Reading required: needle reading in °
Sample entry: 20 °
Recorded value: 240 °
